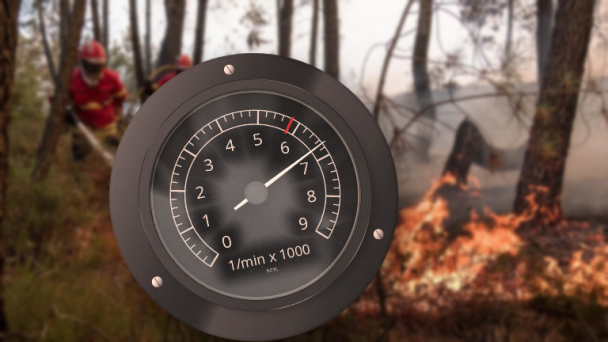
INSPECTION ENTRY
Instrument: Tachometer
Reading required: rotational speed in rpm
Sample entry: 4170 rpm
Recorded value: 6700 rpm
